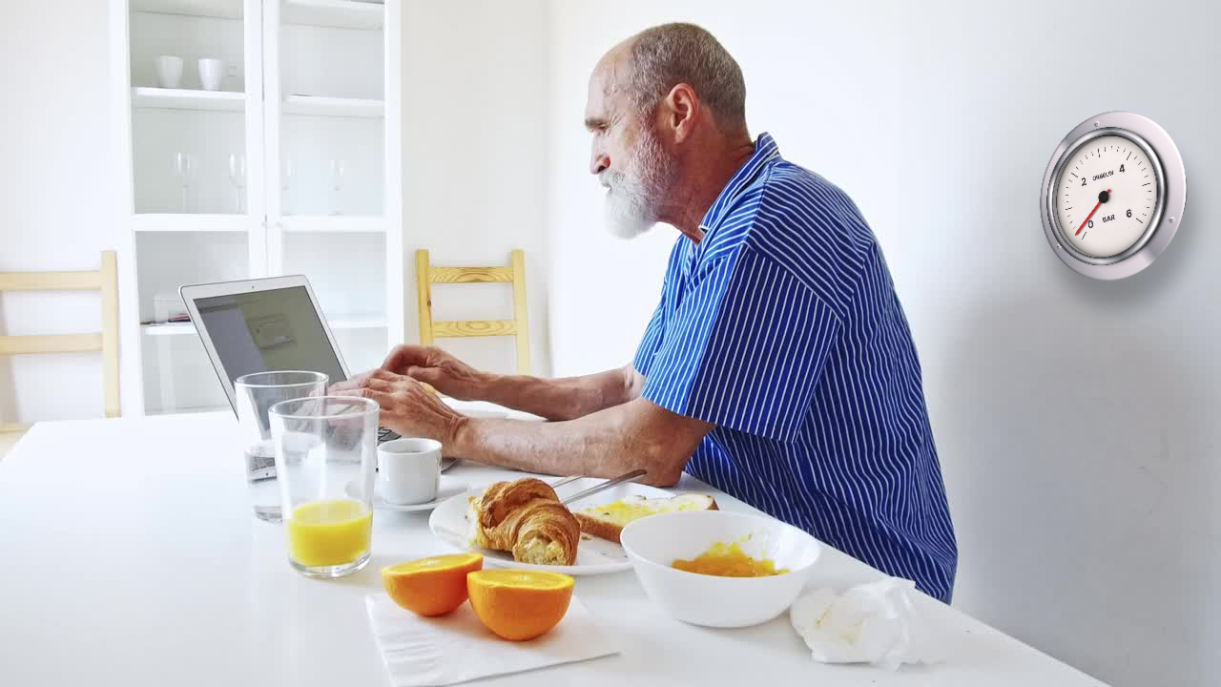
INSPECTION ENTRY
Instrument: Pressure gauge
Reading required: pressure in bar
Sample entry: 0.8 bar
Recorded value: 0.2 bar
